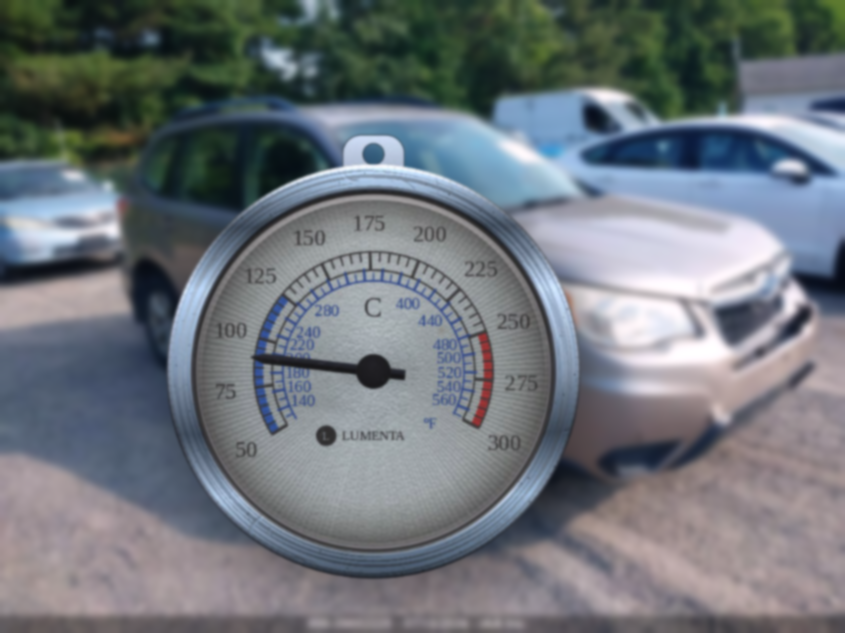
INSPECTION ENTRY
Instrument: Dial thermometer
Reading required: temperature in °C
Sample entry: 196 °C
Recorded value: 90 °C
